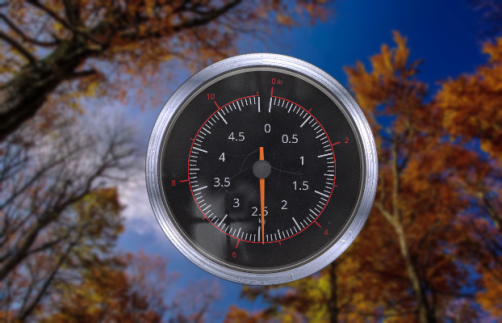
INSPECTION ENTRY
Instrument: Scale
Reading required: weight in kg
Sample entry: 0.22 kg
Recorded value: 2.45 kg
